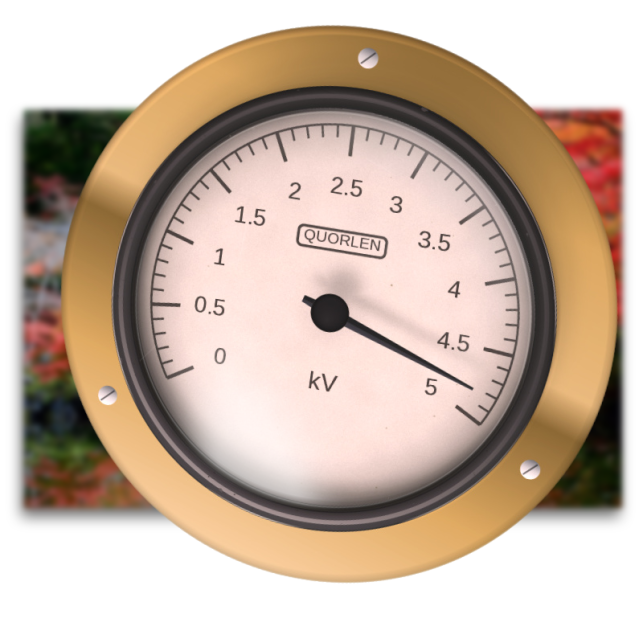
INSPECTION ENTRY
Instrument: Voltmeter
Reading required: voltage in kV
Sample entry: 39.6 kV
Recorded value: 4.8 kV
